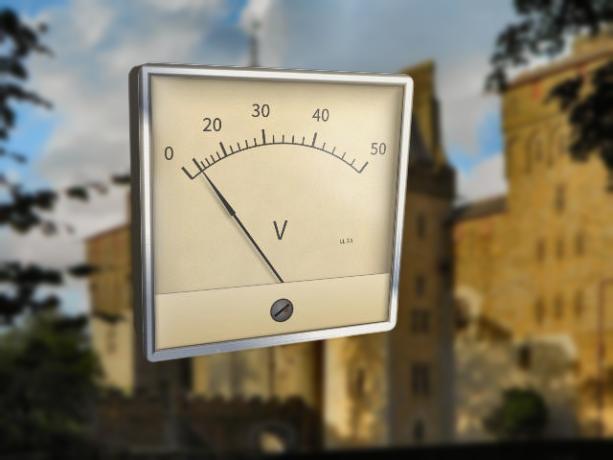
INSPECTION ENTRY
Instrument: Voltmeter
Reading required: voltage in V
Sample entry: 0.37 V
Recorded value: 10 V
